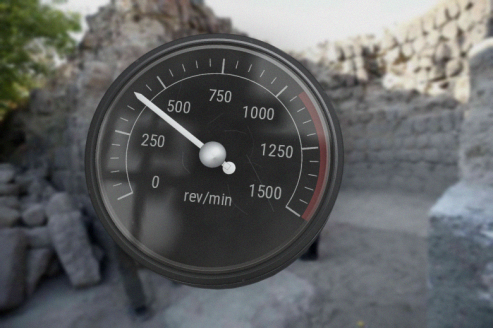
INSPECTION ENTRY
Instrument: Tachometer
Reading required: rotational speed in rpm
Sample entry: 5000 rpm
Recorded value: 400 rpm
